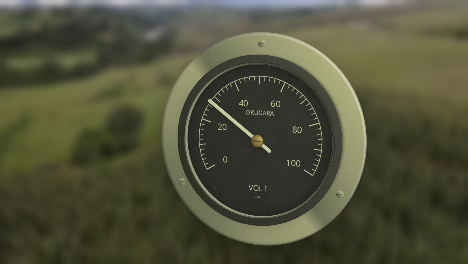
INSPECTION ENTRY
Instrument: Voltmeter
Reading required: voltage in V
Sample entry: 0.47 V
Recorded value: 28 V
